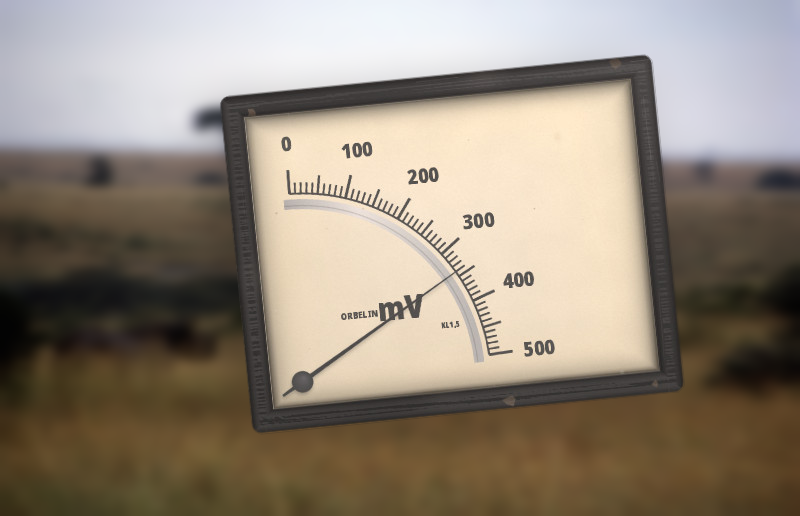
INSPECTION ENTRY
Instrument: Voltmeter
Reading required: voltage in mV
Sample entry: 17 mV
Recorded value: 340 mV
